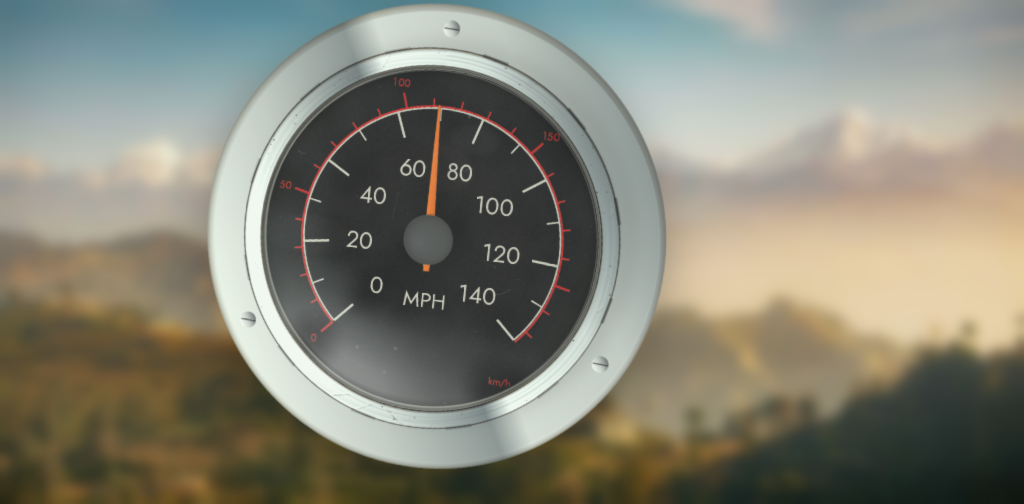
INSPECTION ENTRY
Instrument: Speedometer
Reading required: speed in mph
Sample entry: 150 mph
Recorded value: 70 mph
